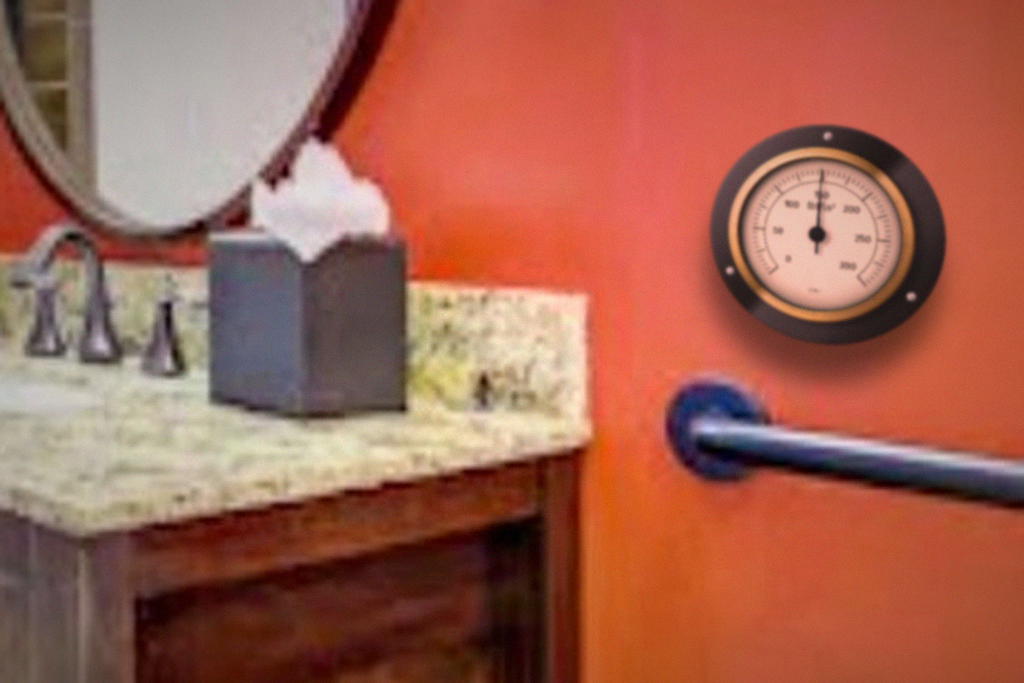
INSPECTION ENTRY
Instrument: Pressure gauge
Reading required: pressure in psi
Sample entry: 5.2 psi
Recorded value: 150 psi
